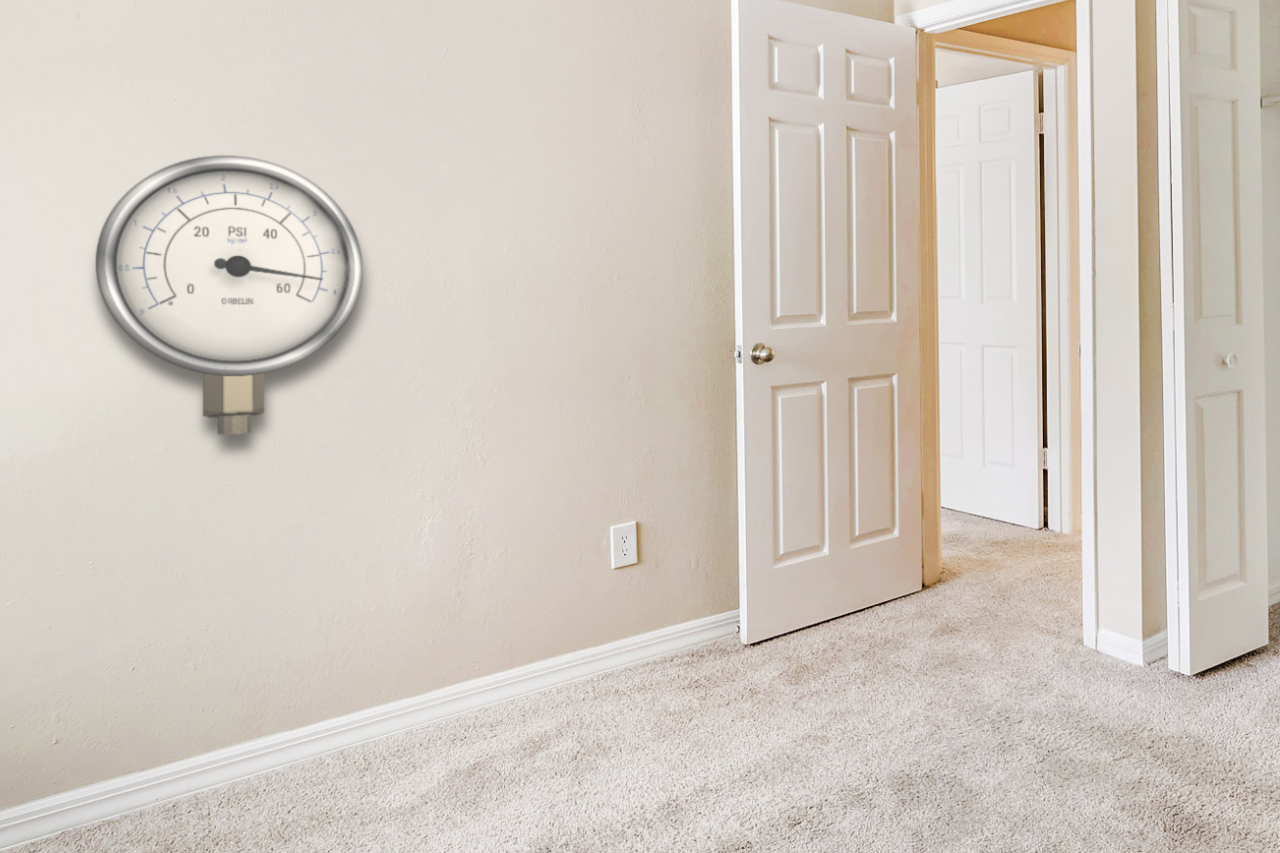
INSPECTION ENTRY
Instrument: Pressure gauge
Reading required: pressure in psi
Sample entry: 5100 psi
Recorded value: 55 psi
